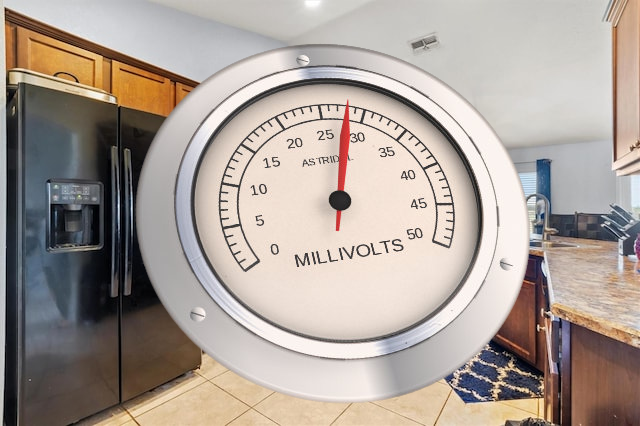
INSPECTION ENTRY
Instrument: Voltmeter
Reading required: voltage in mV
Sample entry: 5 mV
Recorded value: 28 mV
